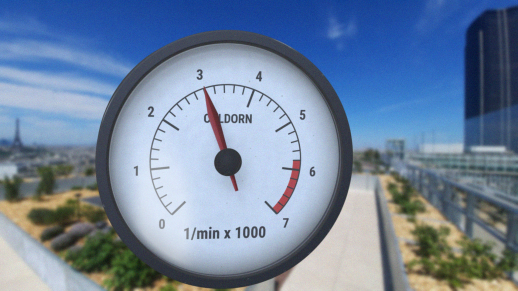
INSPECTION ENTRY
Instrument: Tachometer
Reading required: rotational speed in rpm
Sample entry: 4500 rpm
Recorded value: 3000 rpm
